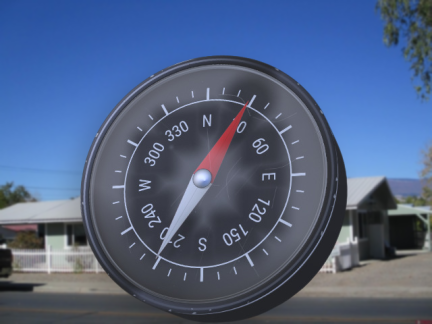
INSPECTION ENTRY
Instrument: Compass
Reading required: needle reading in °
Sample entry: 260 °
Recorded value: 30 °
